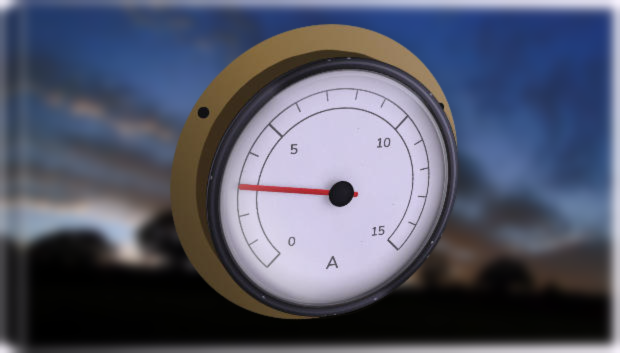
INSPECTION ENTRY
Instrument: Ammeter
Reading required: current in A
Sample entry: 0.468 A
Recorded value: 3 A
